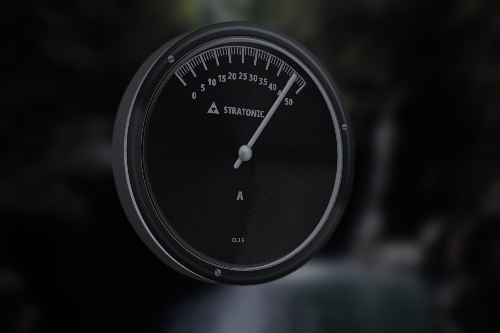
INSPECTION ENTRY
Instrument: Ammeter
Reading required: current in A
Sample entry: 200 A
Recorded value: 45 A
